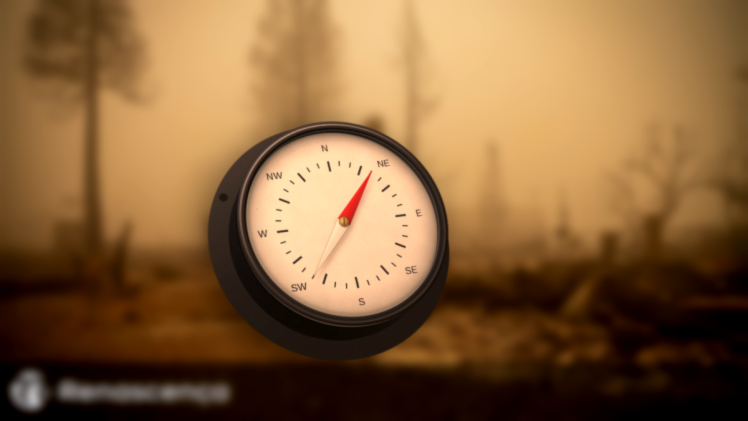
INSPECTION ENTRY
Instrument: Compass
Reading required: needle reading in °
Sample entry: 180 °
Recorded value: 40 °
